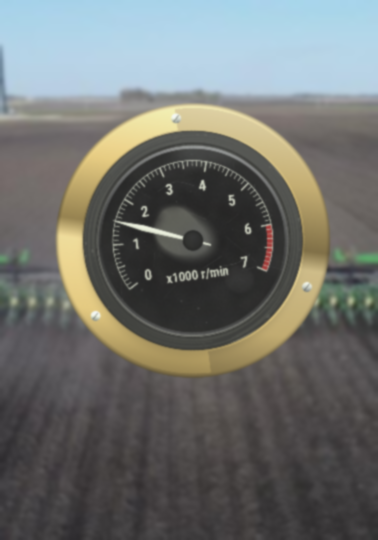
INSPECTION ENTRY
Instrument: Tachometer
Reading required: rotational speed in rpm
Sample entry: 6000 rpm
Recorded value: 1500 rpm
